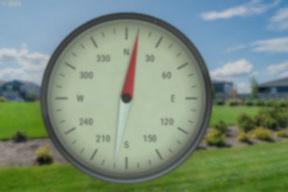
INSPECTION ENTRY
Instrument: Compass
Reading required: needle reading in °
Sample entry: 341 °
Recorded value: 10 °
